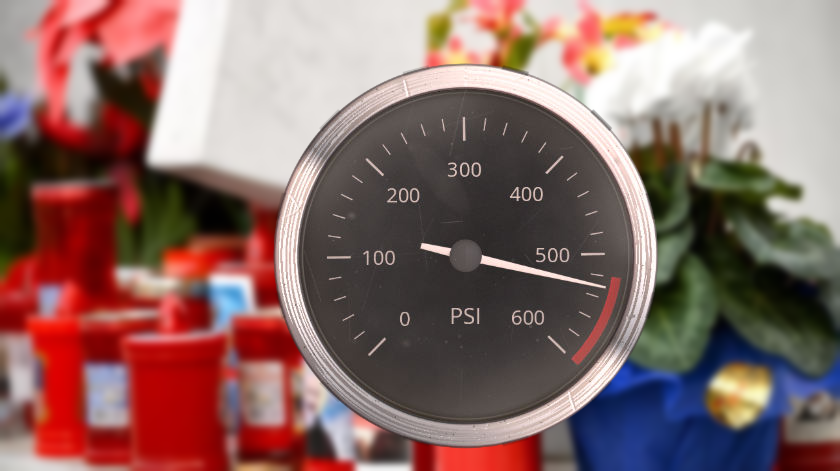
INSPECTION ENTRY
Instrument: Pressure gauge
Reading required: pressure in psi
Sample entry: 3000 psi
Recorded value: 530 psi
